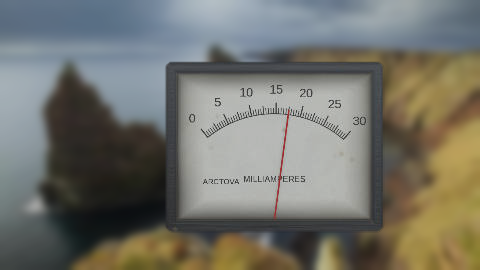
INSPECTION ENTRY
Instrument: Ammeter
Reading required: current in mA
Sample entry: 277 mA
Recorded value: 17.5 mA
